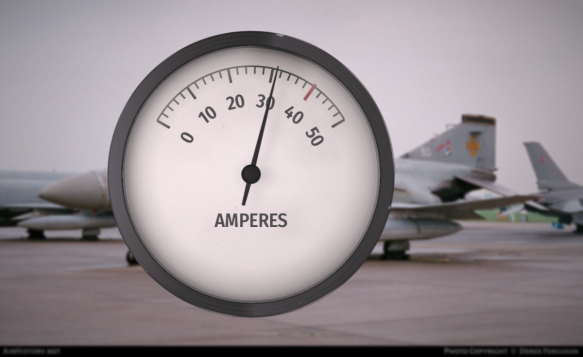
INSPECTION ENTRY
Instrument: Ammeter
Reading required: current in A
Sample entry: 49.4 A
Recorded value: 31 A
